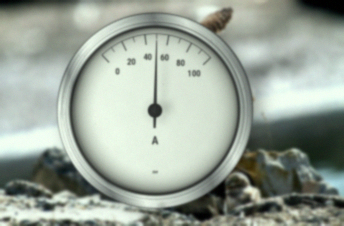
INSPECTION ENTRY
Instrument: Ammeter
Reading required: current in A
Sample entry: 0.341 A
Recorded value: 50 A
